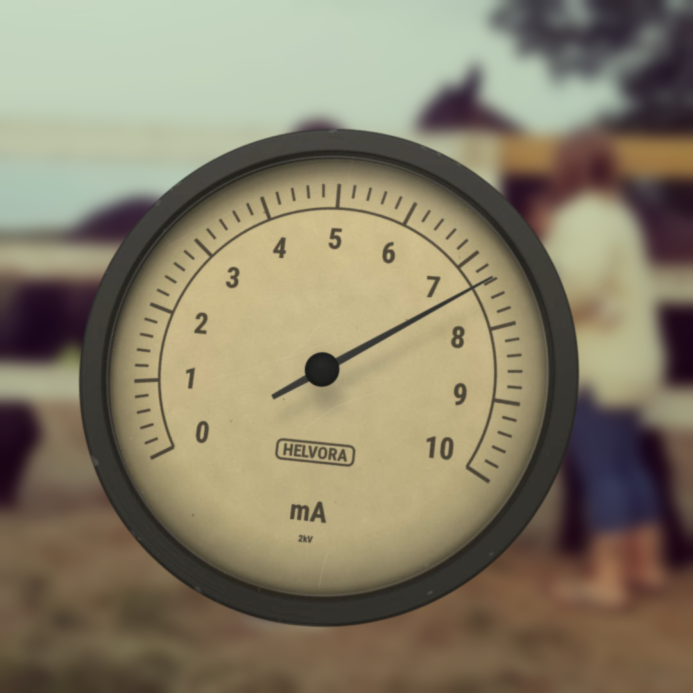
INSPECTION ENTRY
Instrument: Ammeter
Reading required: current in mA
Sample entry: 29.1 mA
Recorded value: 7.4 mA
